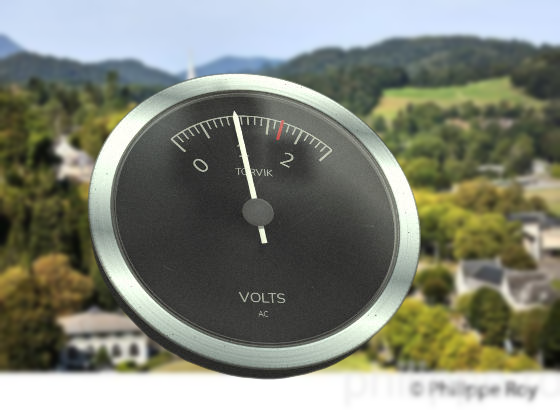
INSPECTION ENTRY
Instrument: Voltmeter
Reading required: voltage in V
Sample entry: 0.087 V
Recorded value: 1 V
